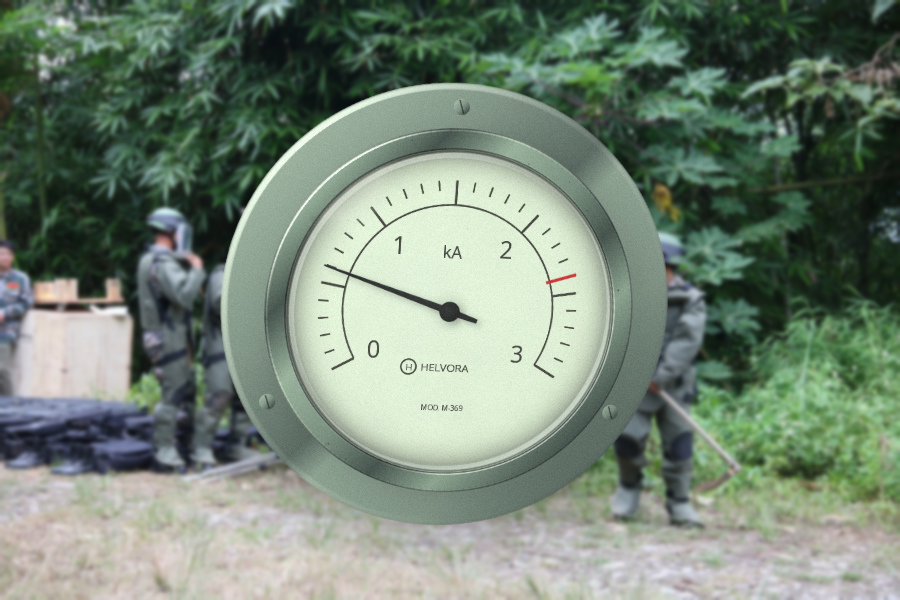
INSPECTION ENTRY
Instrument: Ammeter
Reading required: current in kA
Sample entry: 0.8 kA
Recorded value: 0.6 kA
